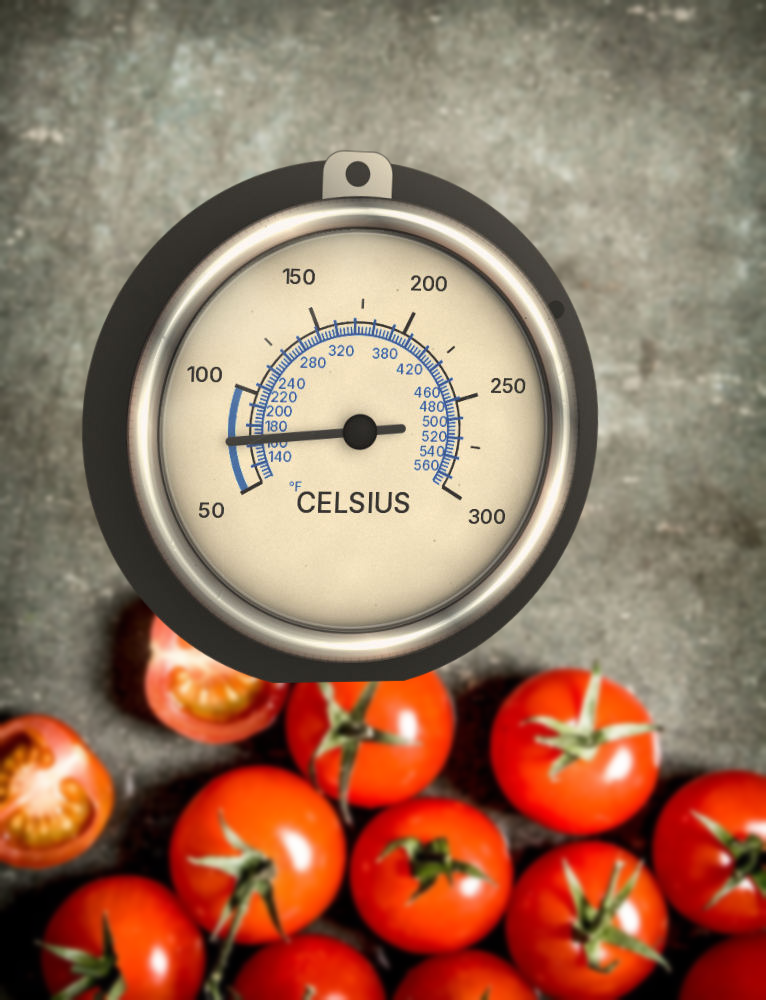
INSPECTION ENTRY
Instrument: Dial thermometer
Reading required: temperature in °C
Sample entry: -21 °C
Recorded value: 75 °C
